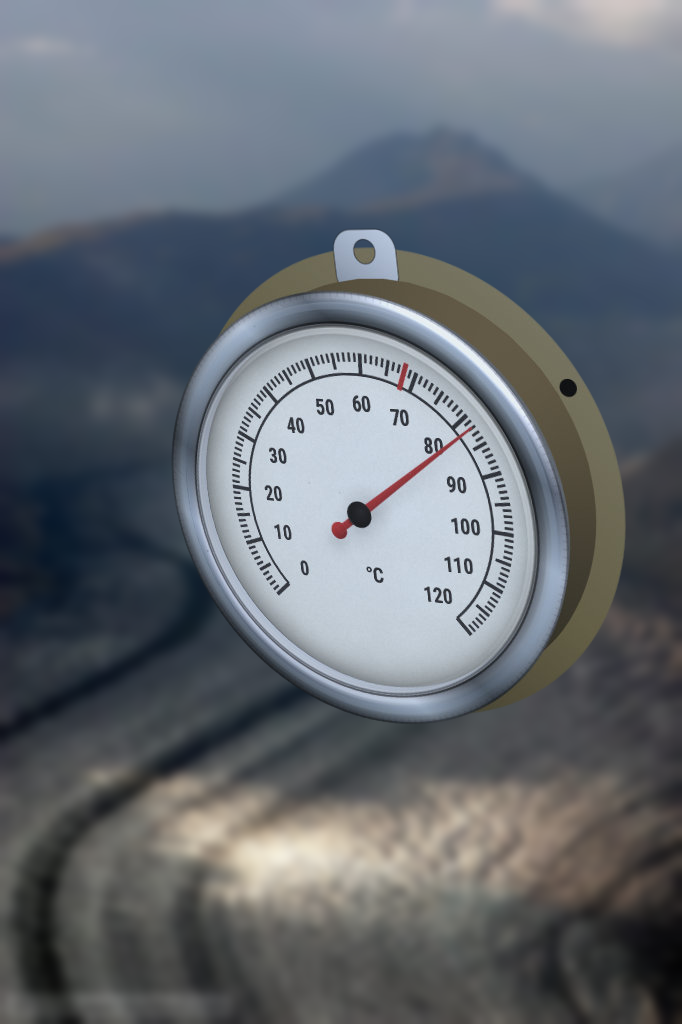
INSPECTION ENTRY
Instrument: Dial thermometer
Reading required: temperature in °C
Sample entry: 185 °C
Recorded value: 82 °C
